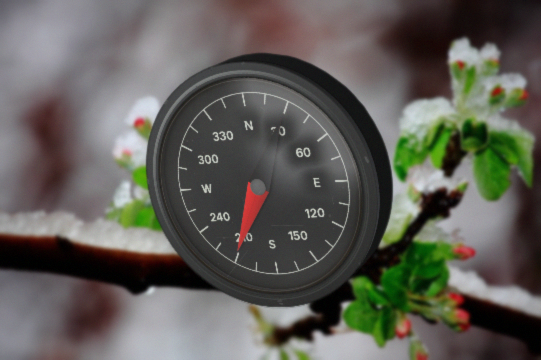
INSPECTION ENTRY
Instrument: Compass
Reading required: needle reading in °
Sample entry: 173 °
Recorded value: 210 °
